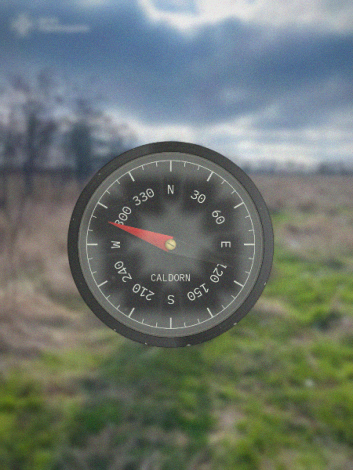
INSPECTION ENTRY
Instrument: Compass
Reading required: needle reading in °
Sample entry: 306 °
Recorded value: 290 °
